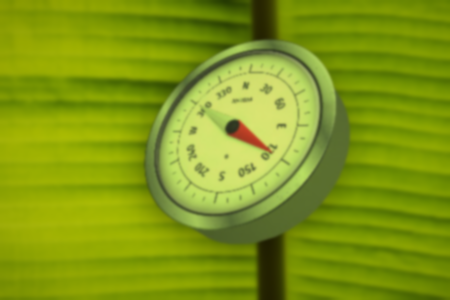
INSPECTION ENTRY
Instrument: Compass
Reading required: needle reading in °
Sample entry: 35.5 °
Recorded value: 120 °
